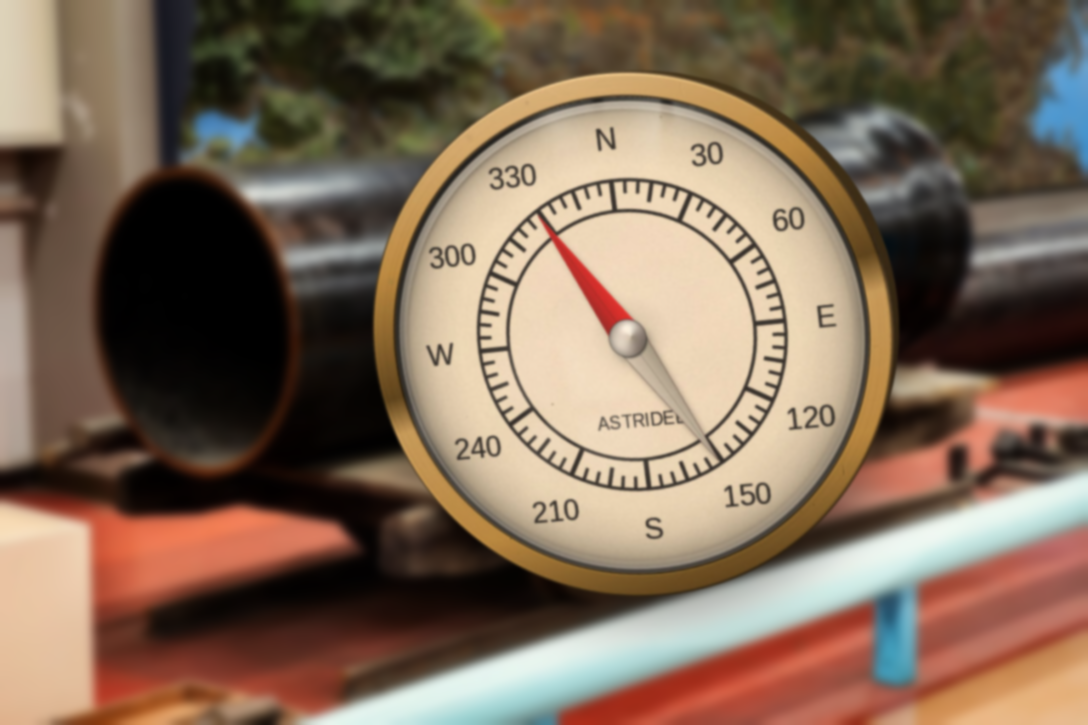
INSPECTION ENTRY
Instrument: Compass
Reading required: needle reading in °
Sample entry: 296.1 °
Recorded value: 330 °
